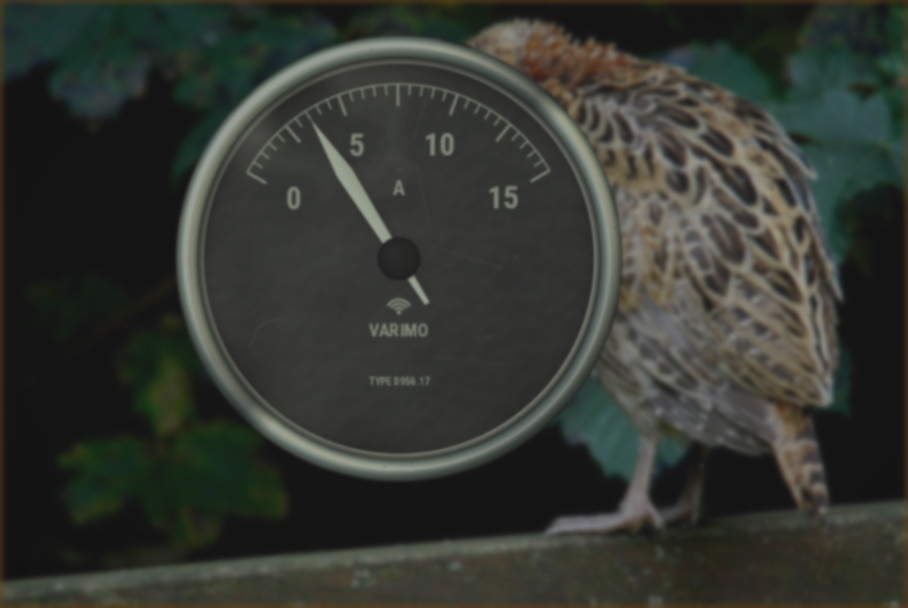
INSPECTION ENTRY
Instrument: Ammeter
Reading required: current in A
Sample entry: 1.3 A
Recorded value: 3.5 A
